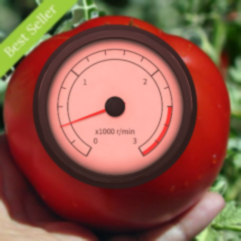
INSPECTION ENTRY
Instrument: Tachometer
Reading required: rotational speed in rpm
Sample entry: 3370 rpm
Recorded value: 400 rpm
